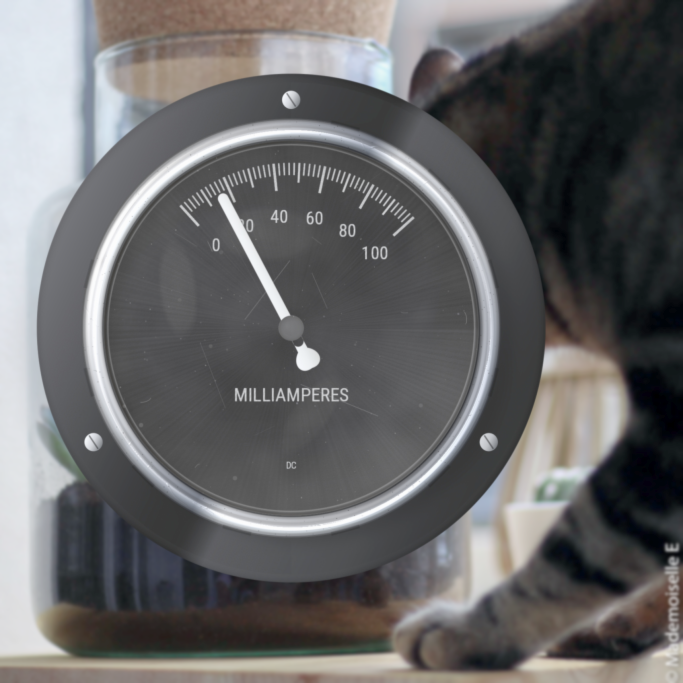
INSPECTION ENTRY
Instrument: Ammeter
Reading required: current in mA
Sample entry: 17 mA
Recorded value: 16 mA
